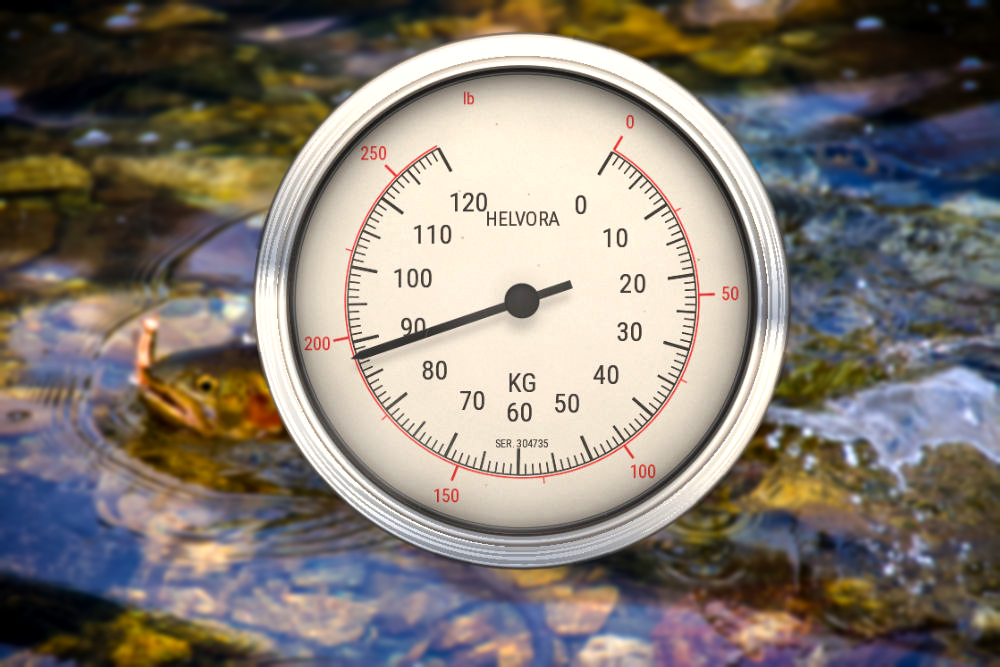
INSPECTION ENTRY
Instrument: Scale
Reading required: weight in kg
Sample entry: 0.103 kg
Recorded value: 88 kg
